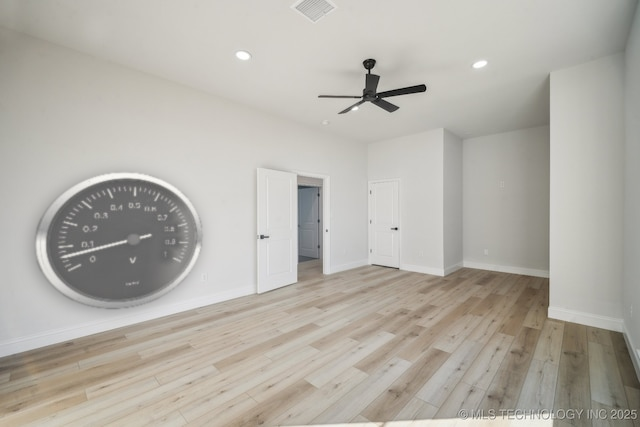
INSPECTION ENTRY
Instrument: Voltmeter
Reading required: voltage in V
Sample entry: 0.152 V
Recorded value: 0.06 V
